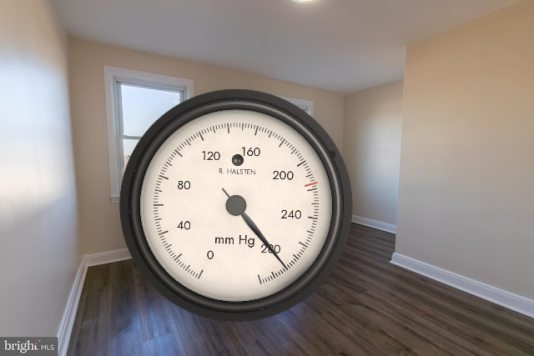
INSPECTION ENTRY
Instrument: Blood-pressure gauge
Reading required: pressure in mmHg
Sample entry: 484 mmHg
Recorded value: 280 mmHg
